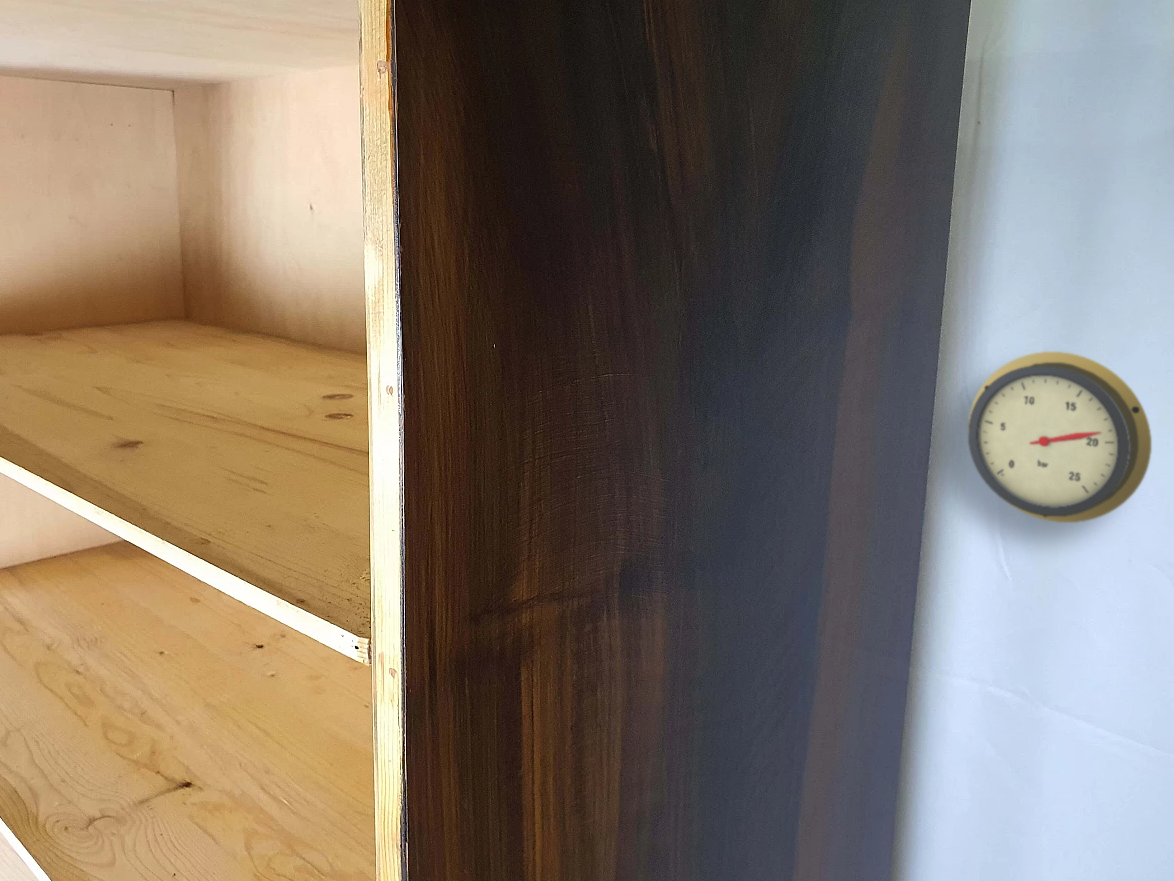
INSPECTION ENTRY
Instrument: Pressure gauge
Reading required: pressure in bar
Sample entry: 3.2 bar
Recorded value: 19 bar
